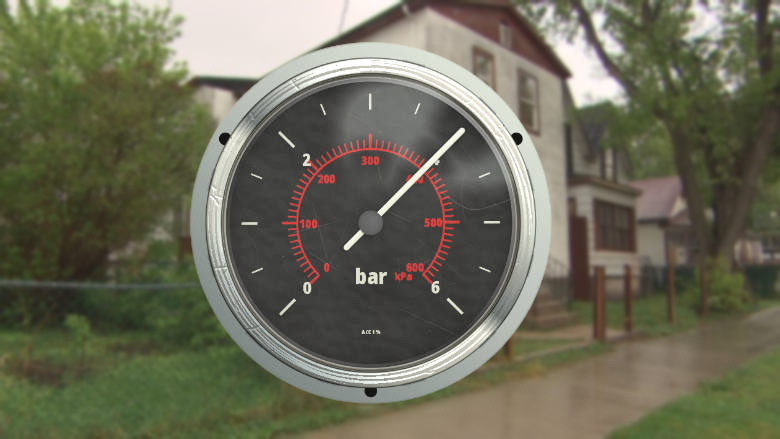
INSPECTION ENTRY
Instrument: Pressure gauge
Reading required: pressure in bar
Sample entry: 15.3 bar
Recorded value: 4 bar
